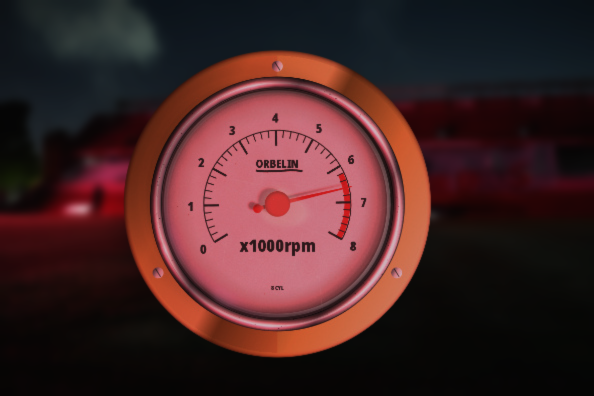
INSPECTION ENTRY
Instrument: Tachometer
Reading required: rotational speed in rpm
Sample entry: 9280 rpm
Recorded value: 6600 rpm
